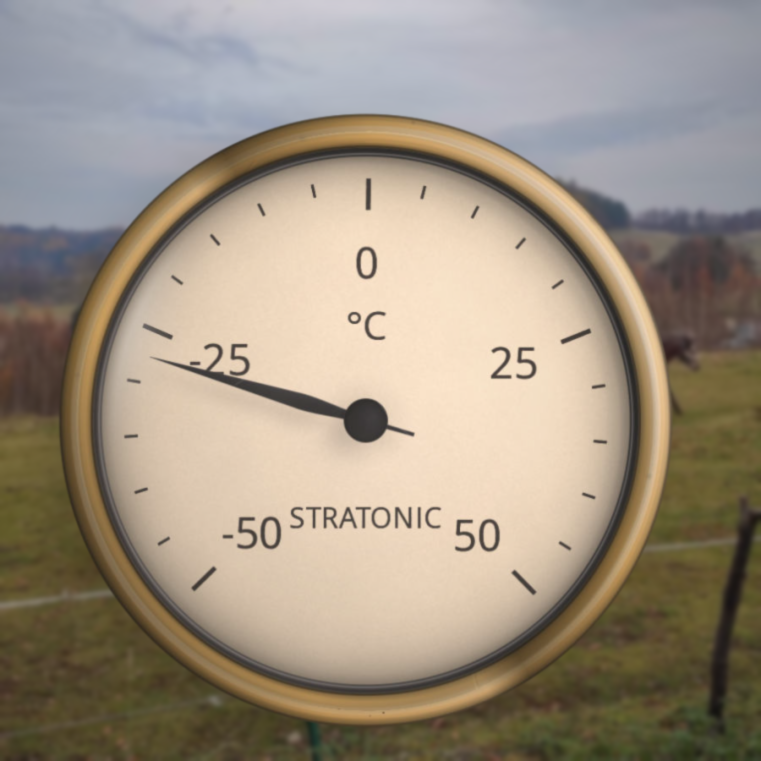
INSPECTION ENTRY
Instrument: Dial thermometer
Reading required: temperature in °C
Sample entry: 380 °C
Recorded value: -27.5 °C
